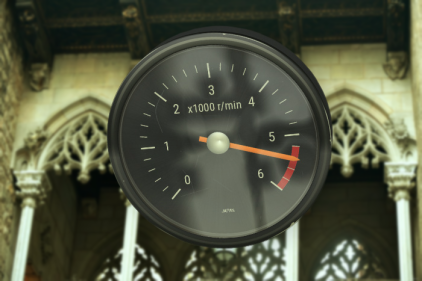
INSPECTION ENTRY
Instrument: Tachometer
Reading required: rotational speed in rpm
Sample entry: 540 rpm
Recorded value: 5400 rpm
